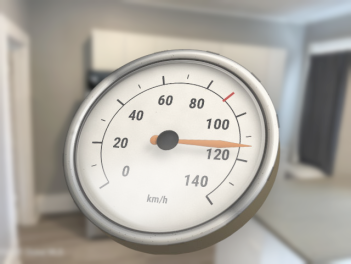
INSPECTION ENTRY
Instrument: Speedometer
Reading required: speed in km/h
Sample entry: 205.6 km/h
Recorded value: 115 km/h
